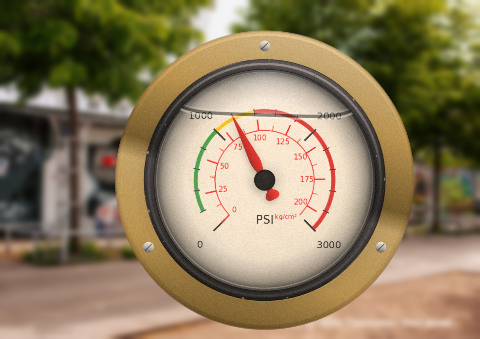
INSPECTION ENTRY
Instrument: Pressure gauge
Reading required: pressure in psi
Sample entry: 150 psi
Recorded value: 1200 psi
